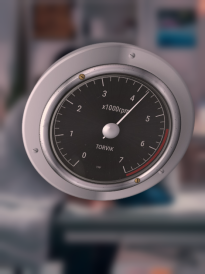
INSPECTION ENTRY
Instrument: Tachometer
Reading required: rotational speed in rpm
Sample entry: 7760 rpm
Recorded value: 4200 rpm
